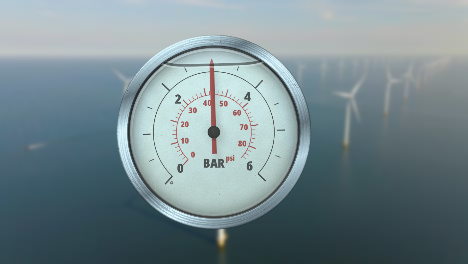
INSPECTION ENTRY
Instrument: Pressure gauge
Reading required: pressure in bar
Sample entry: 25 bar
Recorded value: 3 bar
